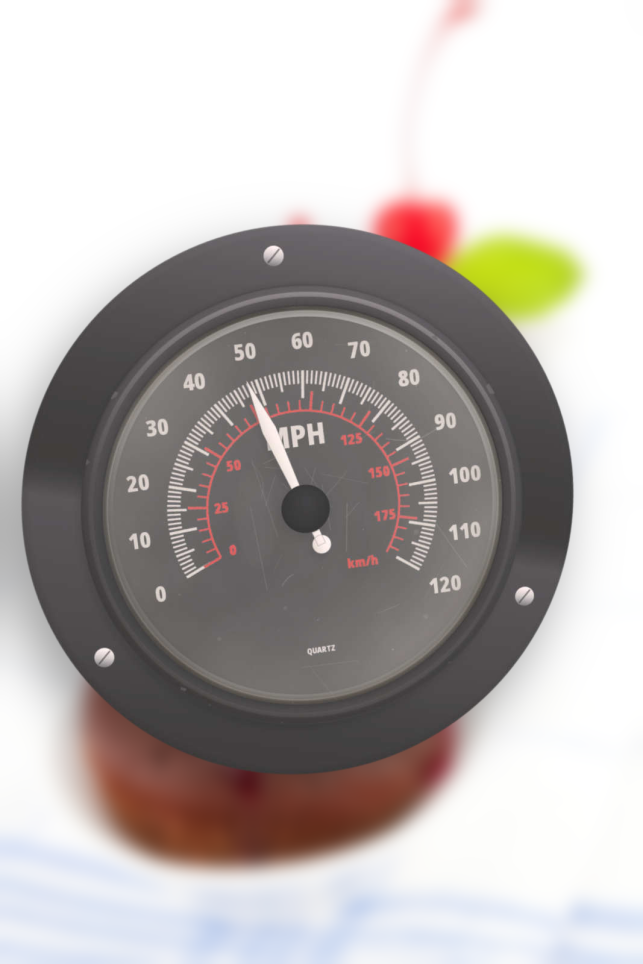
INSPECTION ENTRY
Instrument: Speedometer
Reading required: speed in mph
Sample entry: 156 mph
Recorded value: 48 mph
